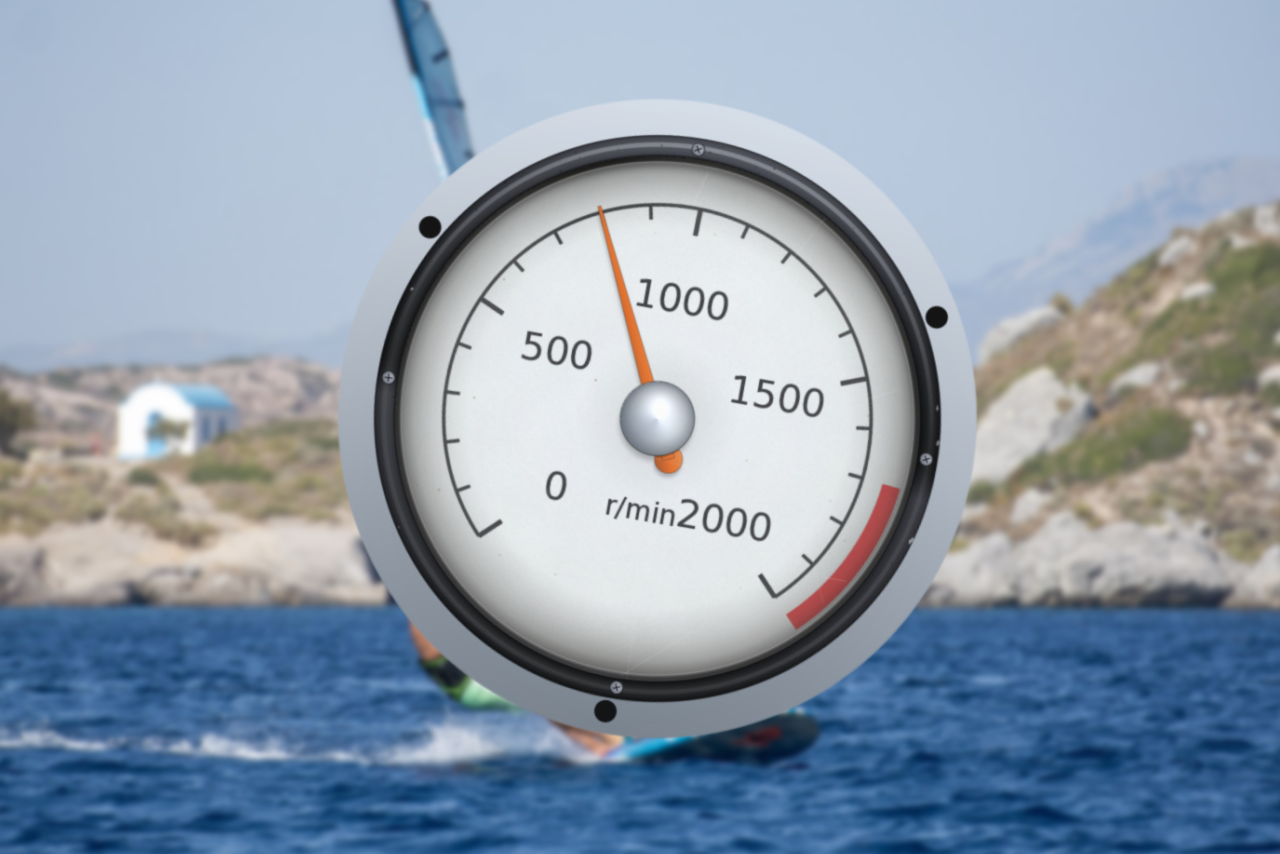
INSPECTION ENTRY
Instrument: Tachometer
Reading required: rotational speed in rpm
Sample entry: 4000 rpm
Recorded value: 800 rpm
